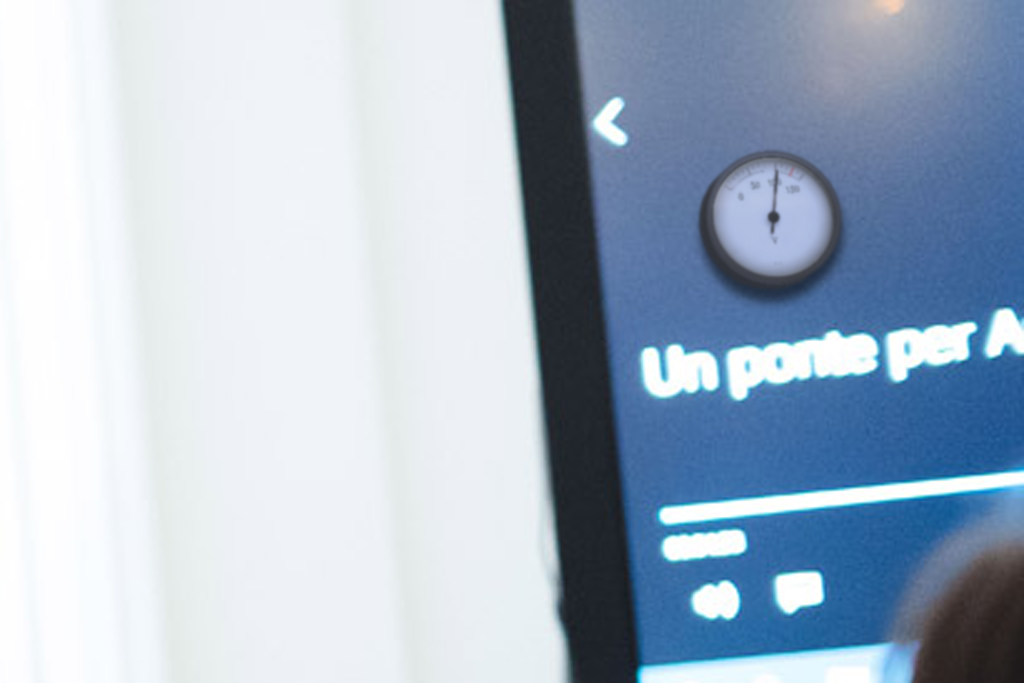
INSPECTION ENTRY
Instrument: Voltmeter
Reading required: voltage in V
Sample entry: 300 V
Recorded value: 100 V
